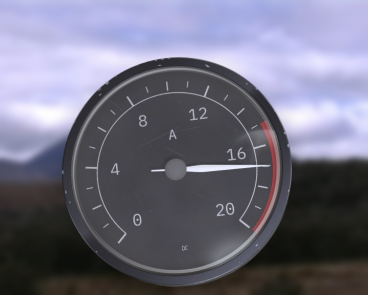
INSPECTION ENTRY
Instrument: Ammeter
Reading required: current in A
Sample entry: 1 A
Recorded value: 17 A
